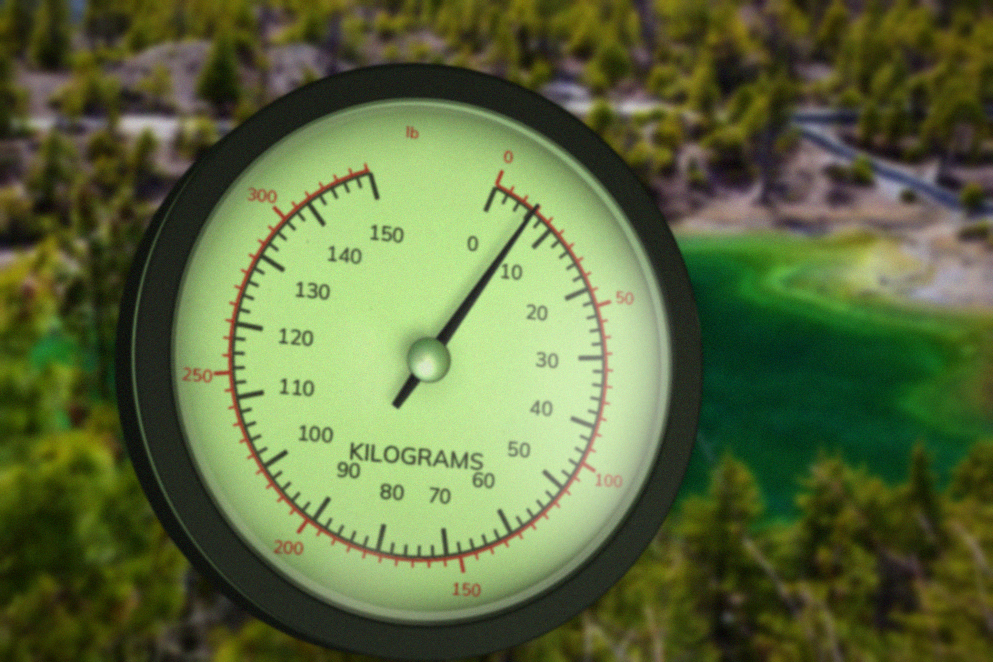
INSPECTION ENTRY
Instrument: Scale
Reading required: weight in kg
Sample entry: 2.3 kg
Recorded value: 6 kg
